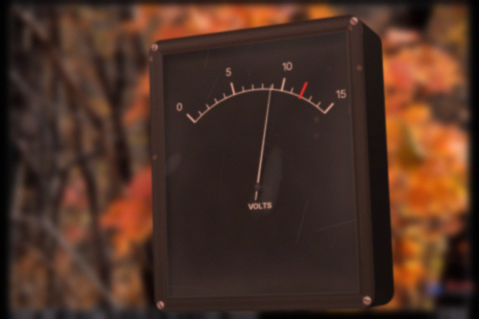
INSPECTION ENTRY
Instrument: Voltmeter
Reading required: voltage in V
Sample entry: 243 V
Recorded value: 9 V
